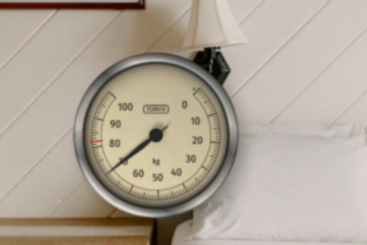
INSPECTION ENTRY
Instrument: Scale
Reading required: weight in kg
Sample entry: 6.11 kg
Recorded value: 70 kg
